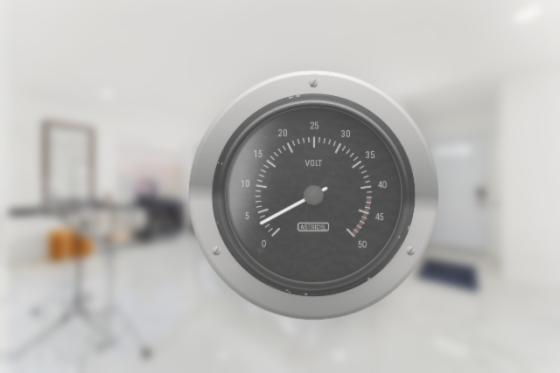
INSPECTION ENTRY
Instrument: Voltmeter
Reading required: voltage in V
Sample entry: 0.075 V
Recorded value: 3 V
